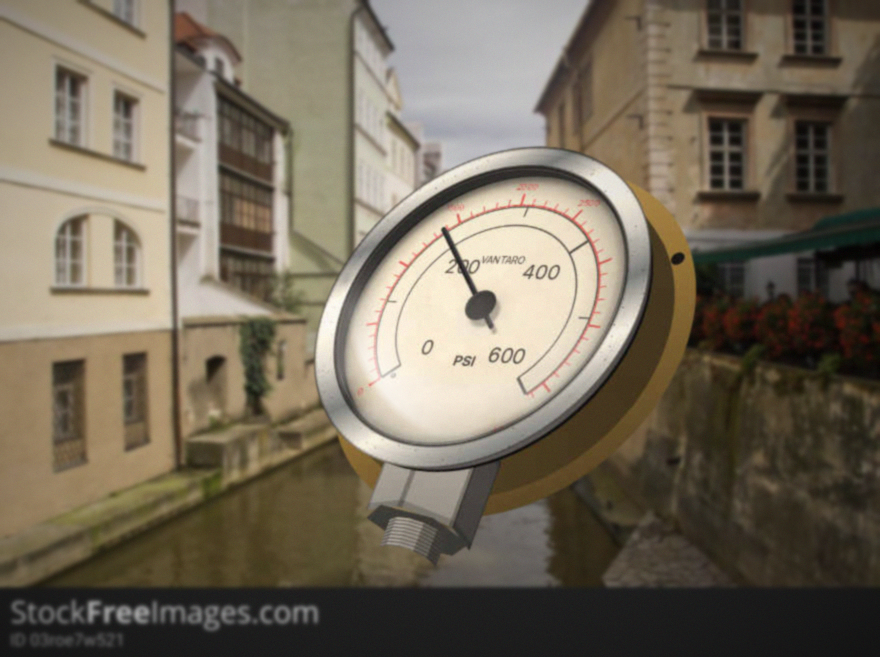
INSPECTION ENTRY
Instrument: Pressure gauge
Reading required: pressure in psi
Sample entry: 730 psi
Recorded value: 200 psi
